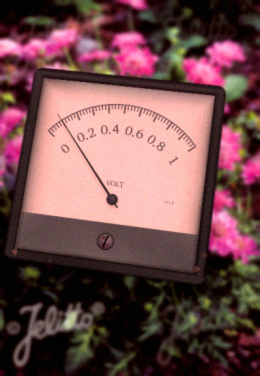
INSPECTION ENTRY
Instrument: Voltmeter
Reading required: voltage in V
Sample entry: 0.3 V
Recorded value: 0.1 V
